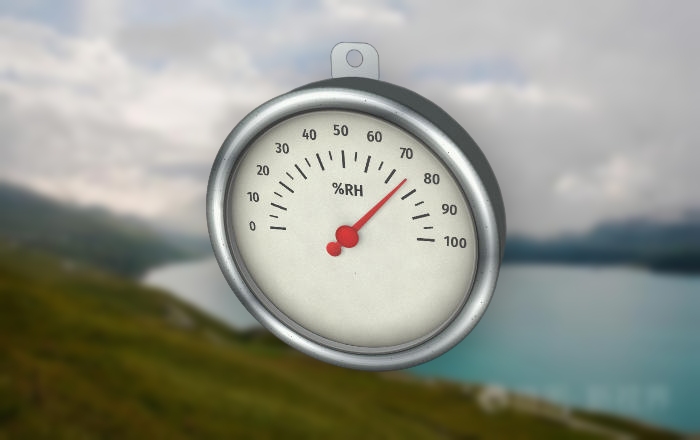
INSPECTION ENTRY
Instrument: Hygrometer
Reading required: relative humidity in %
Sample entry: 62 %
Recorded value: 75 %
